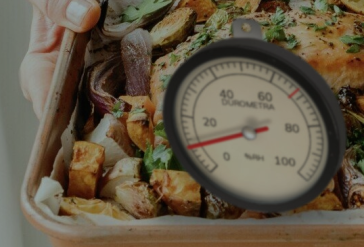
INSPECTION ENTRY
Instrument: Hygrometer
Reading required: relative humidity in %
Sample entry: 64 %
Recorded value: 10 %
